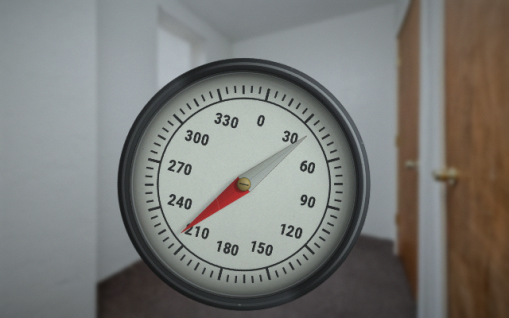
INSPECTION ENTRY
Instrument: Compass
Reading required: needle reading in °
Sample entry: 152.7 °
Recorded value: 217.5 °
